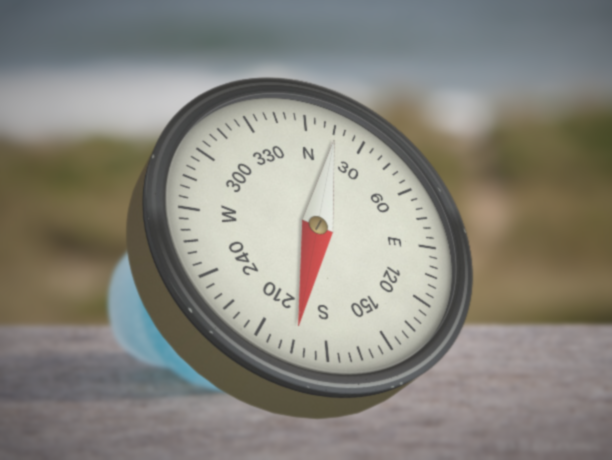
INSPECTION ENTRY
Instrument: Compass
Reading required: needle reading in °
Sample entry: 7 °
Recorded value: 195 °
